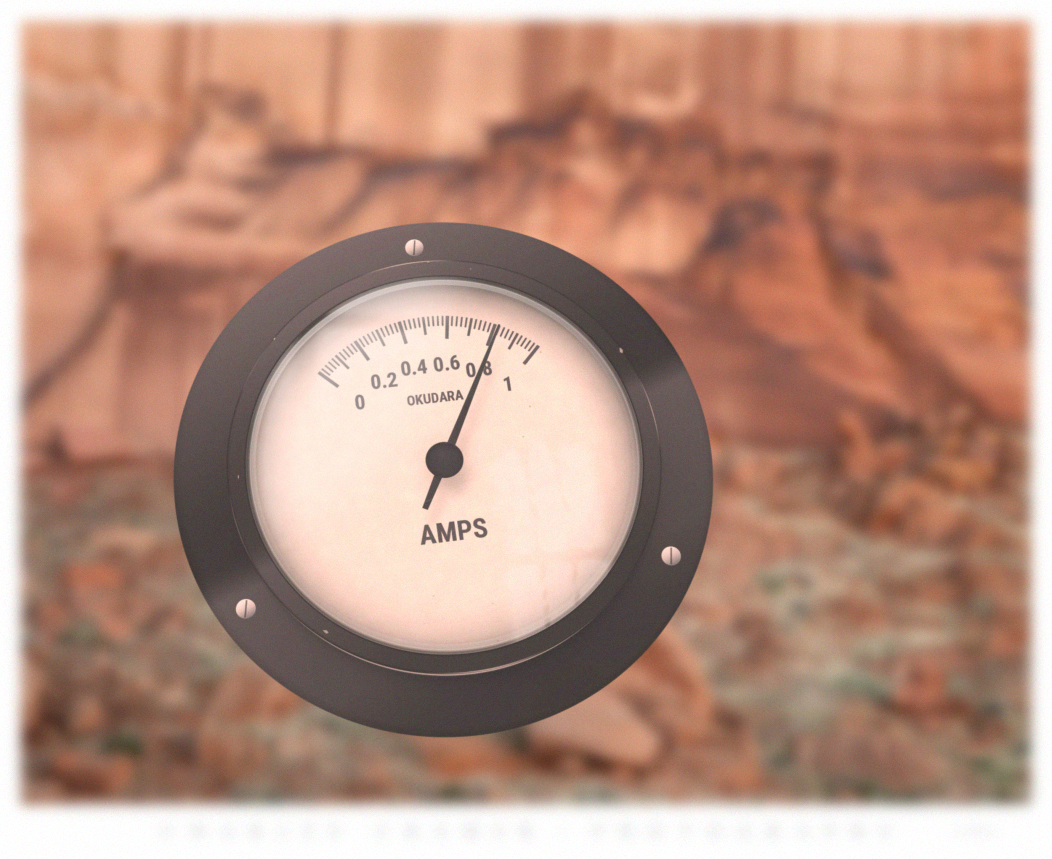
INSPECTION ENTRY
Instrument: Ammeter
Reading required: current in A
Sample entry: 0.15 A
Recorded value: 0.82 A
